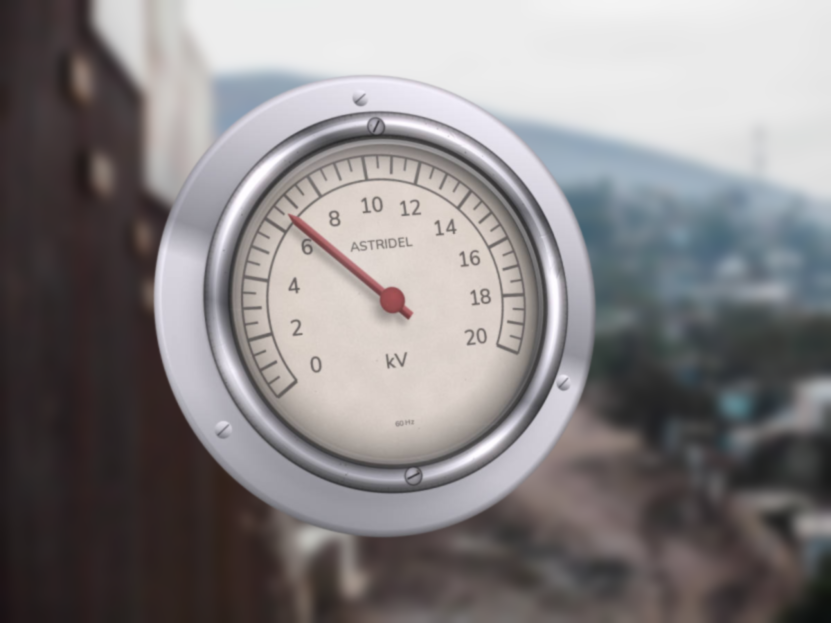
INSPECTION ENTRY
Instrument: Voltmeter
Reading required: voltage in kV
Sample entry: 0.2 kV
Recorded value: 6.5 kV
